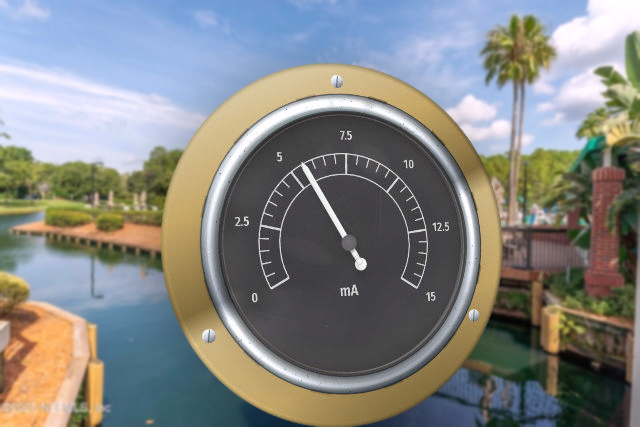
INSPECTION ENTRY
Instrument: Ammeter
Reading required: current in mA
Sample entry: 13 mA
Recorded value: 5.5 mA
